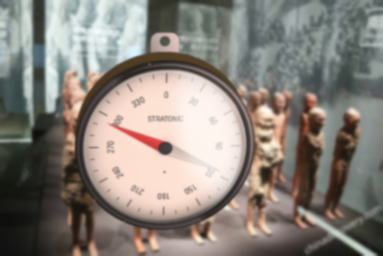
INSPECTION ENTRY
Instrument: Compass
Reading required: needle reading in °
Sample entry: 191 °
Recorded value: 295 °
